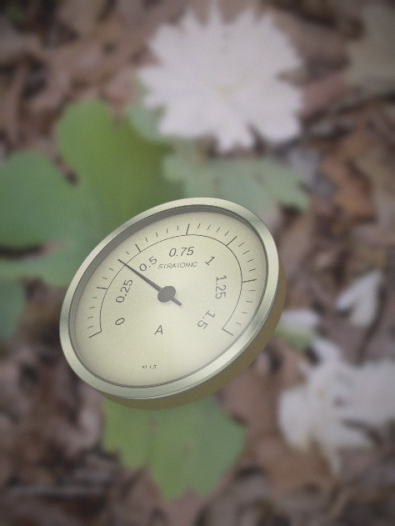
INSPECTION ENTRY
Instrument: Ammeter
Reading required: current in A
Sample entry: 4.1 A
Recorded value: 0.4 A
